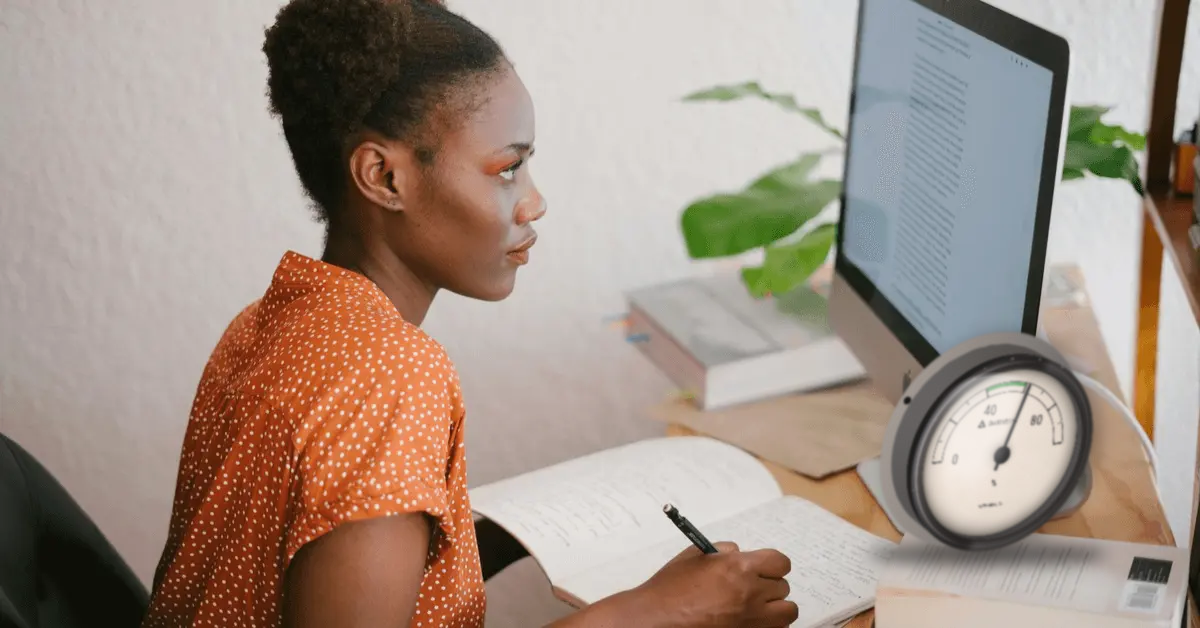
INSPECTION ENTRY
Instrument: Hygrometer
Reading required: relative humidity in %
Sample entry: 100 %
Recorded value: 60 %
